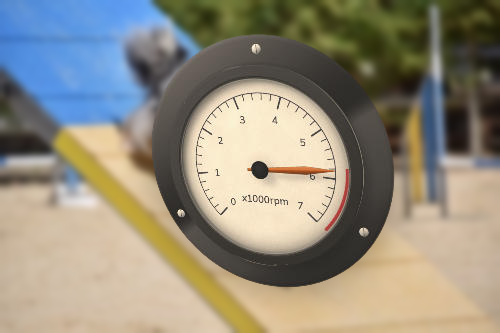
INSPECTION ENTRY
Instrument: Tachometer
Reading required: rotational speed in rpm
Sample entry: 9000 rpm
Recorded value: 5800 rpm
